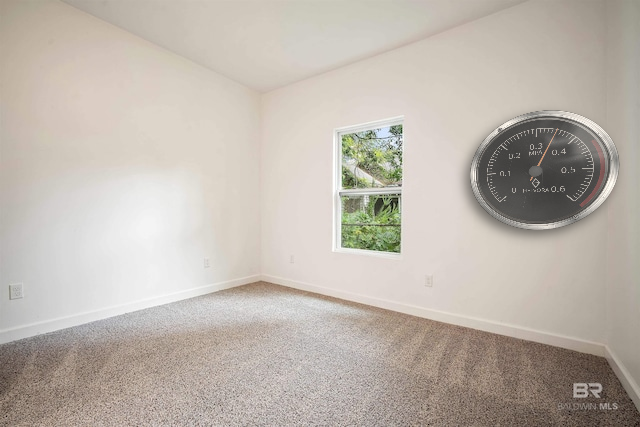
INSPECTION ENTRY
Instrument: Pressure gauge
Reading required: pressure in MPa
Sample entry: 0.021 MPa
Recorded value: 0.35 MPa
